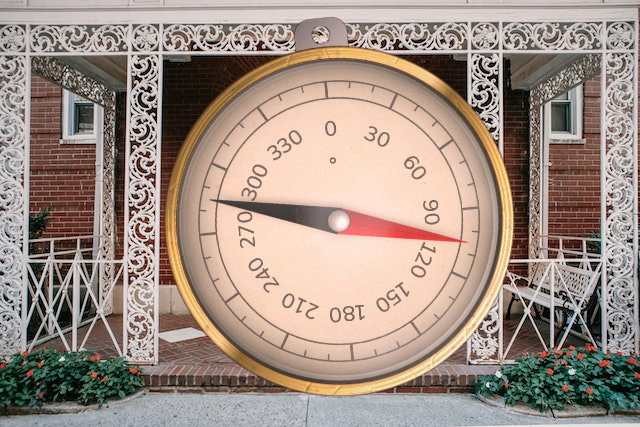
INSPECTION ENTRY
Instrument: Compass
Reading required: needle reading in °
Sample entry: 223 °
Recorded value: 105 °
